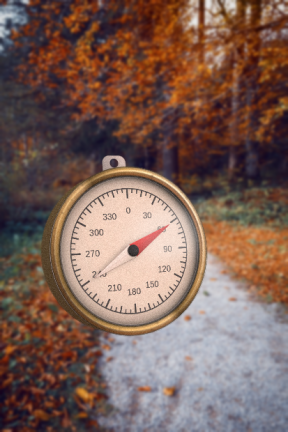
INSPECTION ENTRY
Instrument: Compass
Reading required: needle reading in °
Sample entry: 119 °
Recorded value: 60 °
